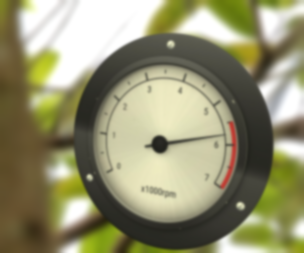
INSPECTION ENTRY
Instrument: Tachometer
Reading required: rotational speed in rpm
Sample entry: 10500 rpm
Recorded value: 5750 rpm
